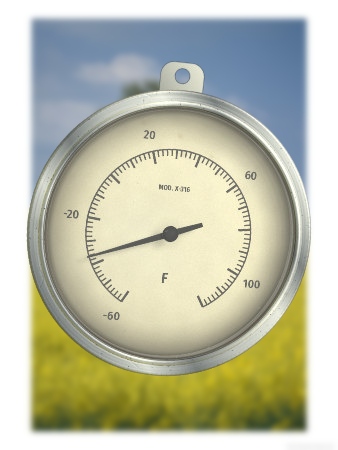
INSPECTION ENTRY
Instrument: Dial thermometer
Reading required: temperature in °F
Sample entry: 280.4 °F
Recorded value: -36 °F
